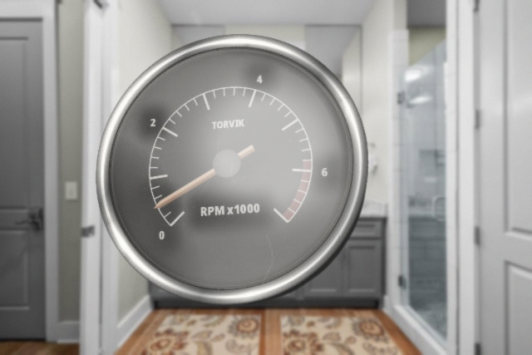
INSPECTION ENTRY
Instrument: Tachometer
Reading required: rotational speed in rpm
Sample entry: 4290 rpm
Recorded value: 400 rpm
